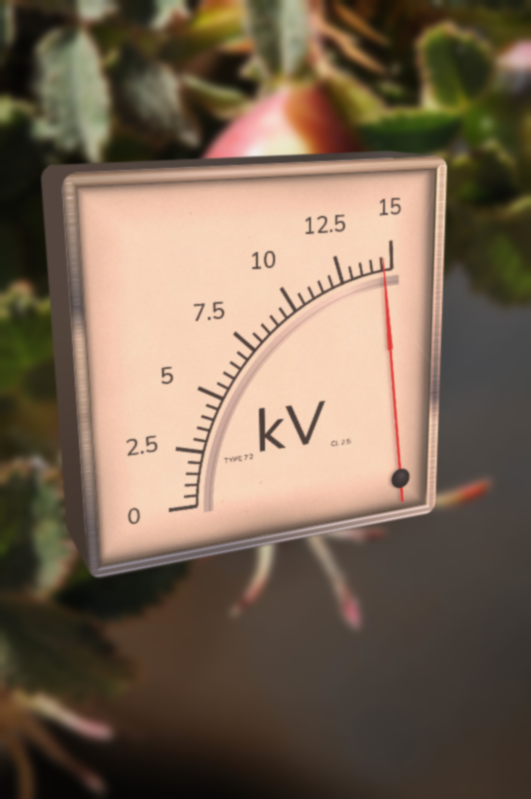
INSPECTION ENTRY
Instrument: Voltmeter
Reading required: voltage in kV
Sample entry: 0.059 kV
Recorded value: 14.5 kV
